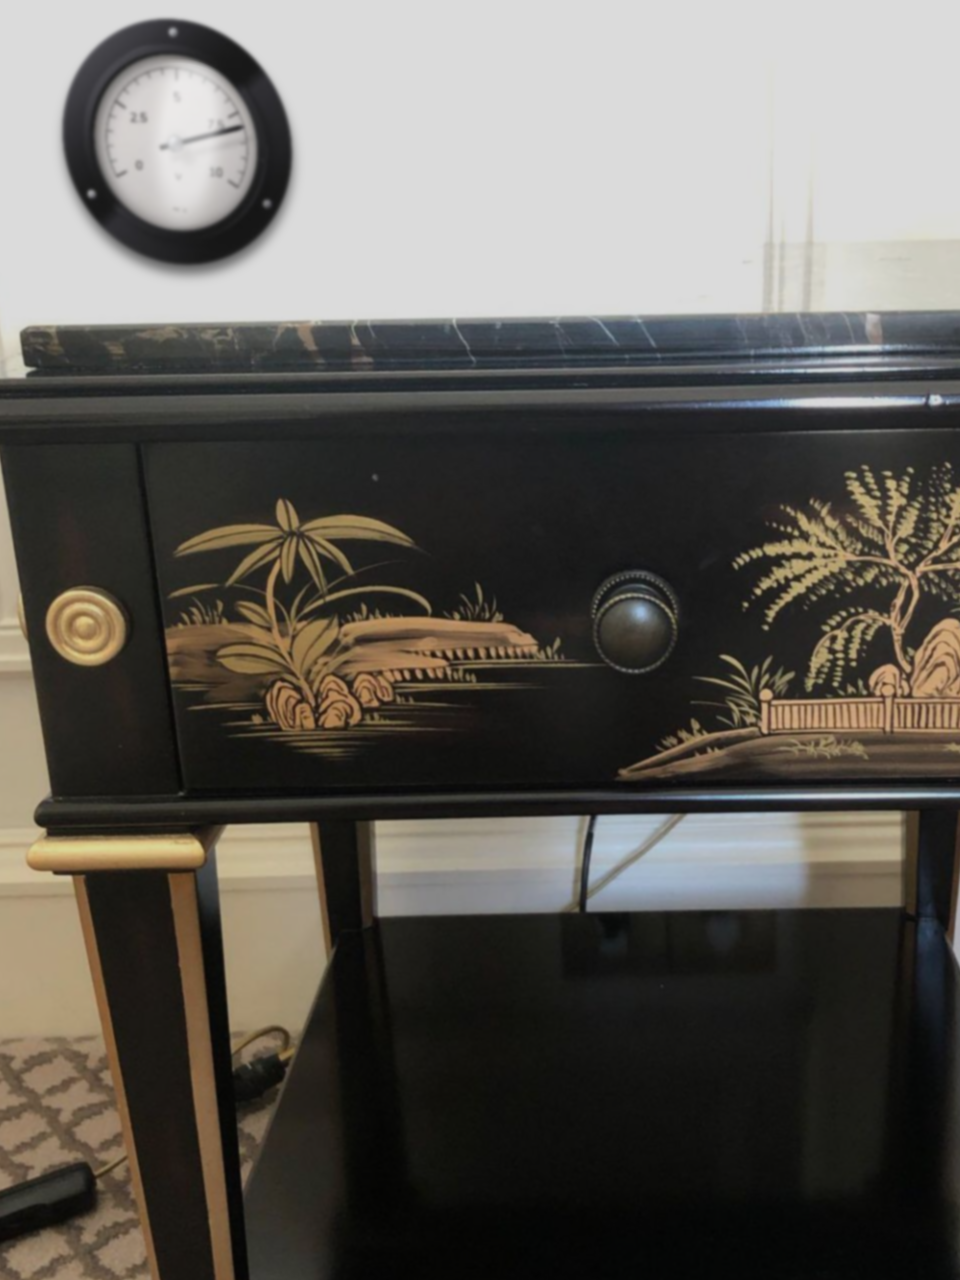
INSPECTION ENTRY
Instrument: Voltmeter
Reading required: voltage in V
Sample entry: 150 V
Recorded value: 8 V
